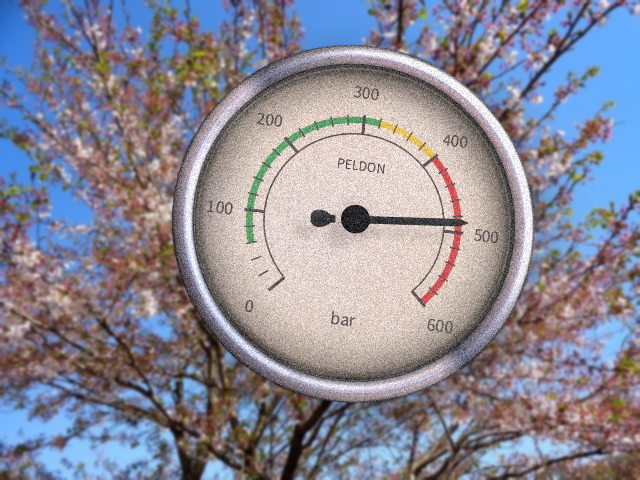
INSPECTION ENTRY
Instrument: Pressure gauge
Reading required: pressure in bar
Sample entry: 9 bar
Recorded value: 490 bar
